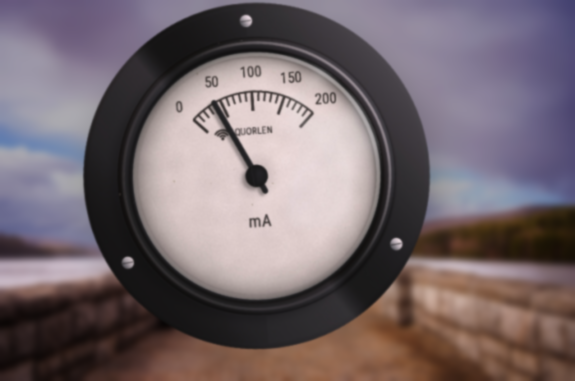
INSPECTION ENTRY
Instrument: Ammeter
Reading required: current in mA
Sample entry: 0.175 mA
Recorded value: 40 mA
